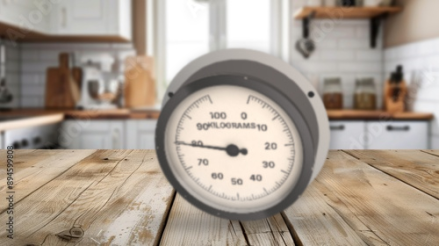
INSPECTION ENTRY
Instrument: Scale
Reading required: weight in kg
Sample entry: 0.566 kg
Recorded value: 80 kg
